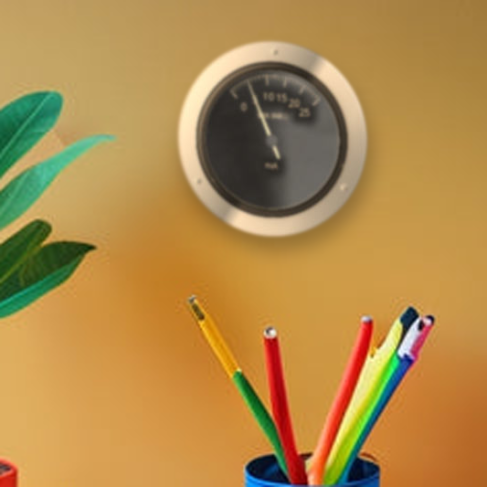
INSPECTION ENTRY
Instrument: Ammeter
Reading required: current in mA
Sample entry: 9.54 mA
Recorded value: 5 mA
